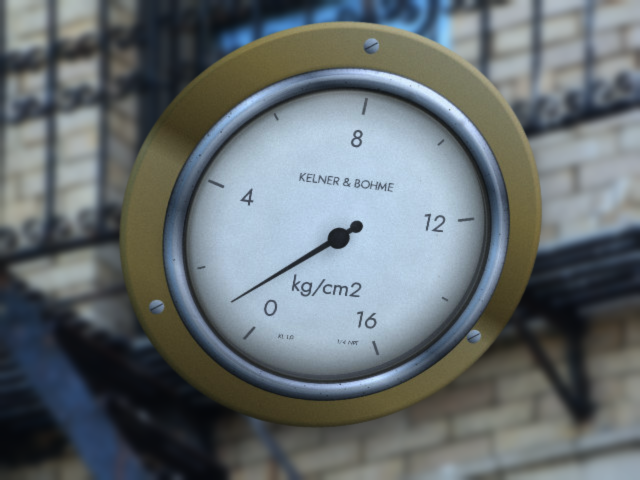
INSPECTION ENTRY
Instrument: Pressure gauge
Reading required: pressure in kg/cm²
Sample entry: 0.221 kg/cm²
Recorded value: 1 kg/cm²
